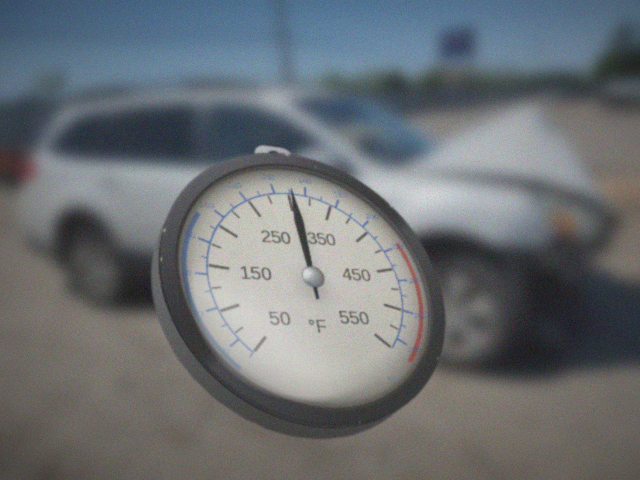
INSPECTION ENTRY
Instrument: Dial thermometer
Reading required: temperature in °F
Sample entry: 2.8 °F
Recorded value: 300 °F
